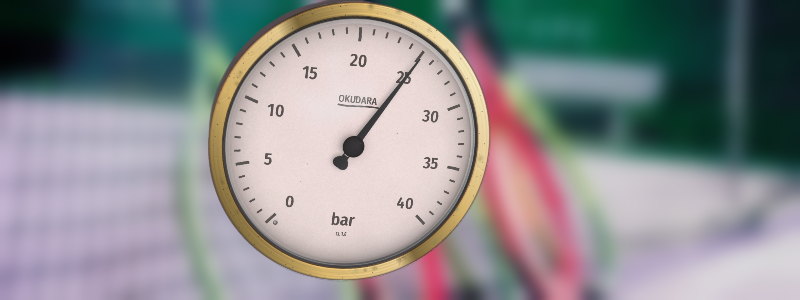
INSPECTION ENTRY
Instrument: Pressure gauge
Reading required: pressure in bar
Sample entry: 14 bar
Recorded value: 25 bar
